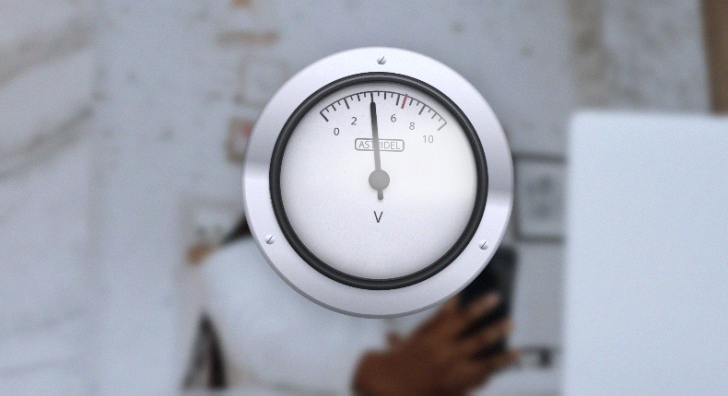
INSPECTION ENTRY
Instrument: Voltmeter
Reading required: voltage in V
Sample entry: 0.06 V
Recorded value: 4 V
